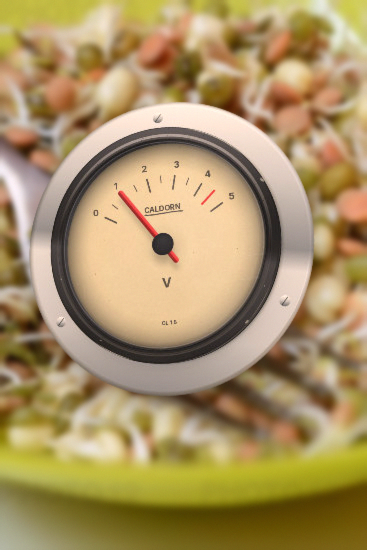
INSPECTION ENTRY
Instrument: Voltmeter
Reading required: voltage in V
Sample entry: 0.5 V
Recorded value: 1 V
